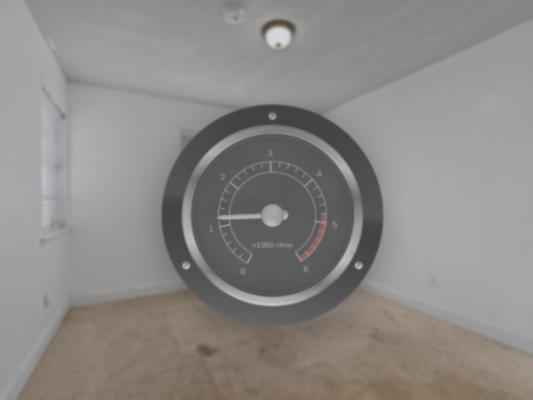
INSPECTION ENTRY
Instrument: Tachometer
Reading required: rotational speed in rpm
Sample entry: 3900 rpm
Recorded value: 1200 rpm
